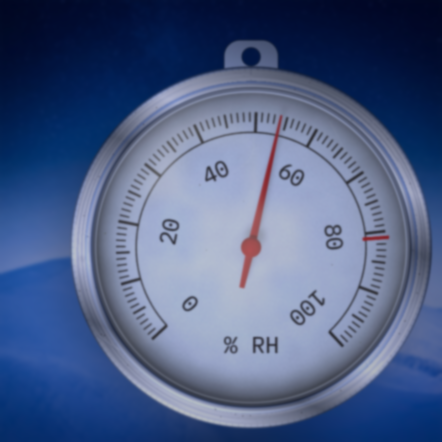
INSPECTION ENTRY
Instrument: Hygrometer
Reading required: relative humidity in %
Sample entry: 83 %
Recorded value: 54 %
